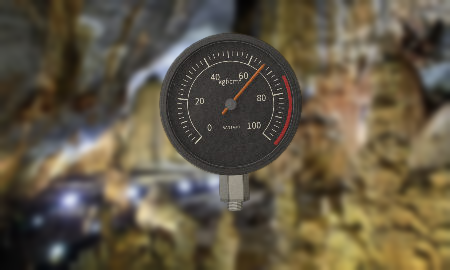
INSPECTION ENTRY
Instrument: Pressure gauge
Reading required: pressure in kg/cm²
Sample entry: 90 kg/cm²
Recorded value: 66 kg/cm²
